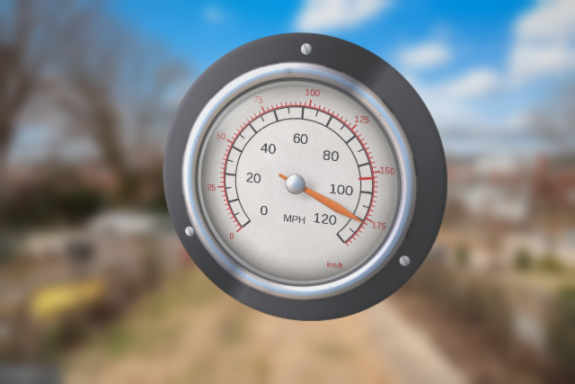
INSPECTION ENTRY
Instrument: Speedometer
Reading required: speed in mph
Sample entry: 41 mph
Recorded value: 110 mph
